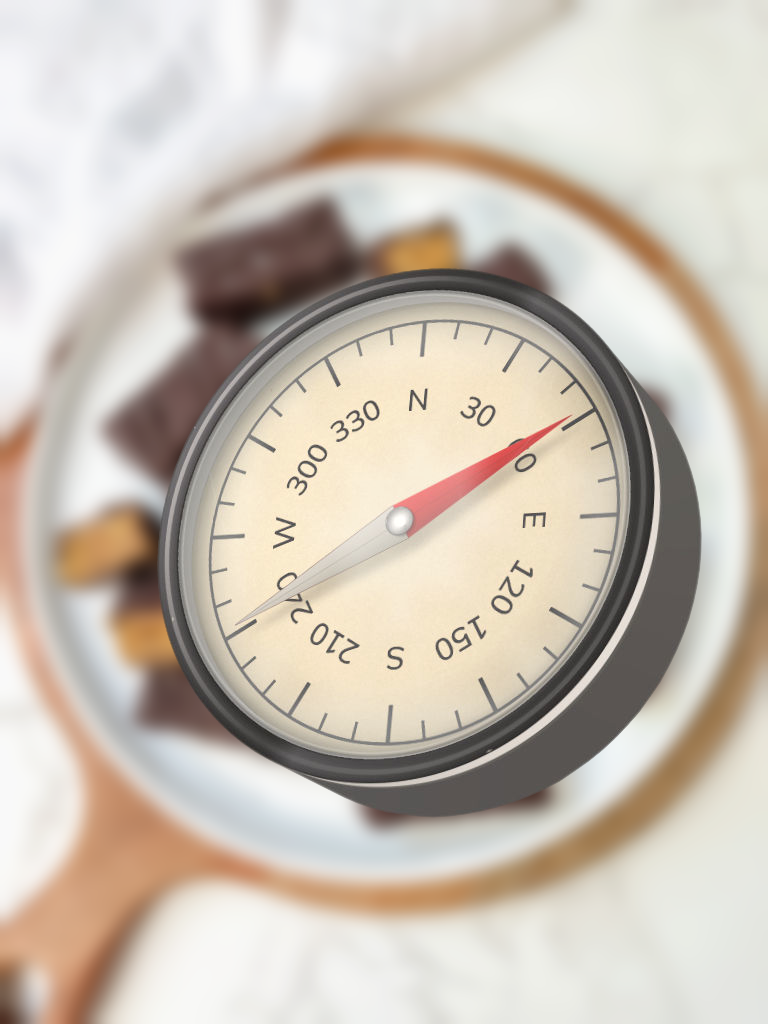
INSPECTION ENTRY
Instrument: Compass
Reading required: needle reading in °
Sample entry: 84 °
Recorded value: 60 °
